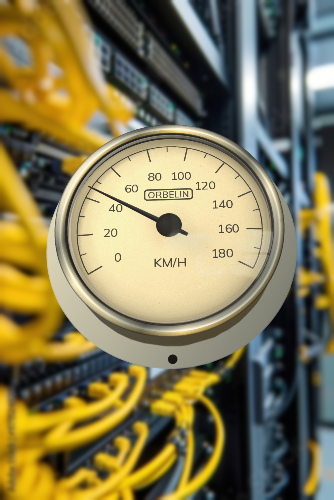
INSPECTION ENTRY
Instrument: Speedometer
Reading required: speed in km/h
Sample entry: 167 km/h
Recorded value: 45 km/h
